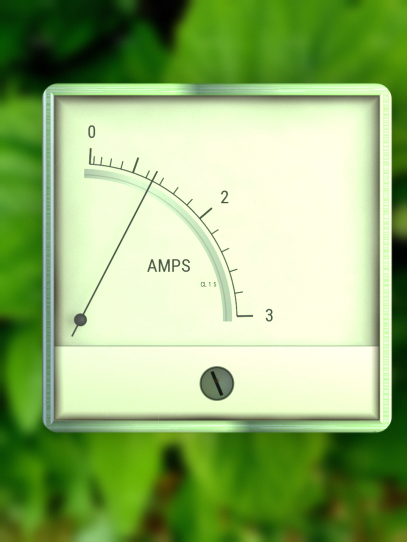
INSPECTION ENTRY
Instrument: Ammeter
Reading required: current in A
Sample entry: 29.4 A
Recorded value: 1.3 A
